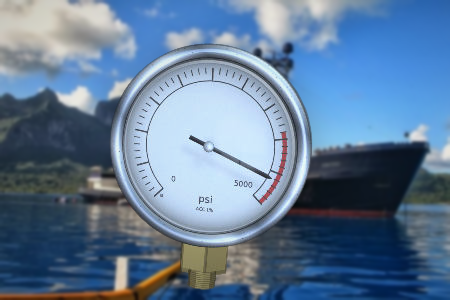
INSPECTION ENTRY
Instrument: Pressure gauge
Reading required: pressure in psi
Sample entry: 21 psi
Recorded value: 4600 psi
